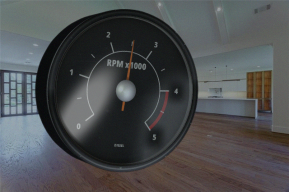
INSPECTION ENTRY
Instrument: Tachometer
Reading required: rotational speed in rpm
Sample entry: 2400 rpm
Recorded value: 2500 rpm
